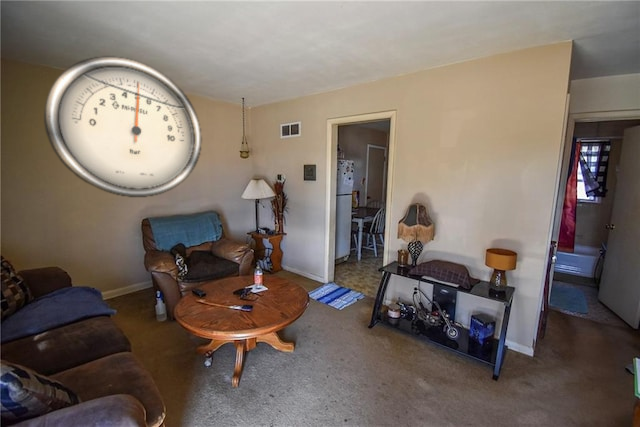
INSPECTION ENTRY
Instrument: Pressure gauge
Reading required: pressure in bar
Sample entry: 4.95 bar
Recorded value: 5 bar
